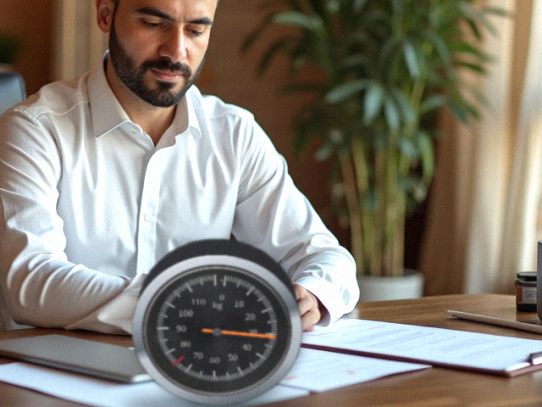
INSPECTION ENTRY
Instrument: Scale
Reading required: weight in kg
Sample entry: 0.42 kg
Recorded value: 30 kg
